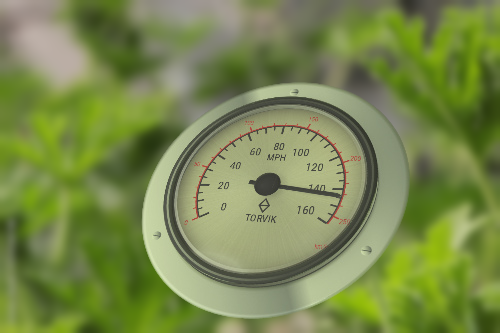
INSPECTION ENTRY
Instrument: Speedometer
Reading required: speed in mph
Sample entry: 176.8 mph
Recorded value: 145 mph
